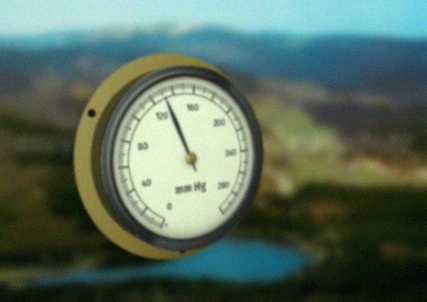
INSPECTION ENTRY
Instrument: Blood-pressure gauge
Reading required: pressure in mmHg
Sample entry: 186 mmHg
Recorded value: 130 mmHg
